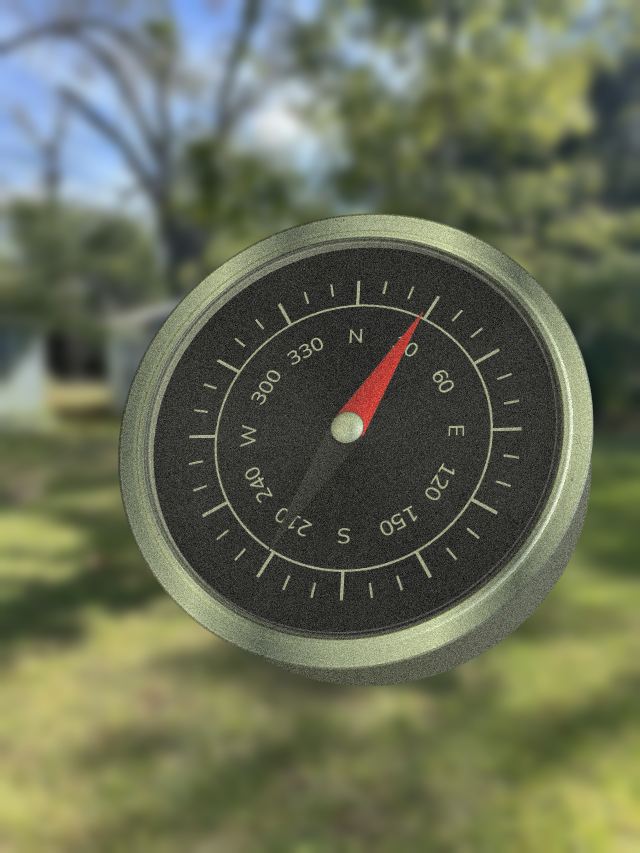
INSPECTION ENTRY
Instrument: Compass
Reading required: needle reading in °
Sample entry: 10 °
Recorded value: 30 °
